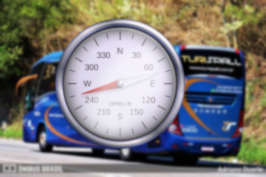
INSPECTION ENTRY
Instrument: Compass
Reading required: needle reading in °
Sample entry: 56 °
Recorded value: 255 °
